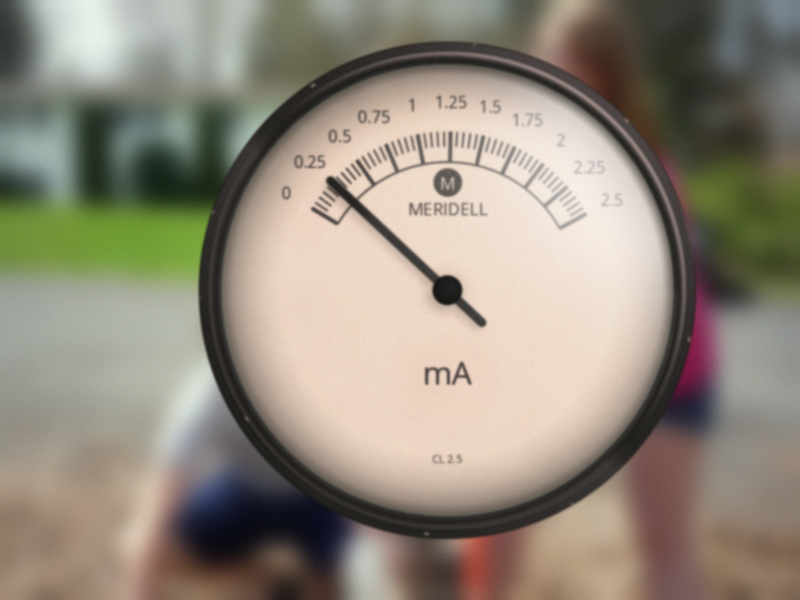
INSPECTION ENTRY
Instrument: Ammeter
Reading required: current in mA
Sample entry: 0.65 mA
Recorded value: 0.25 mA
